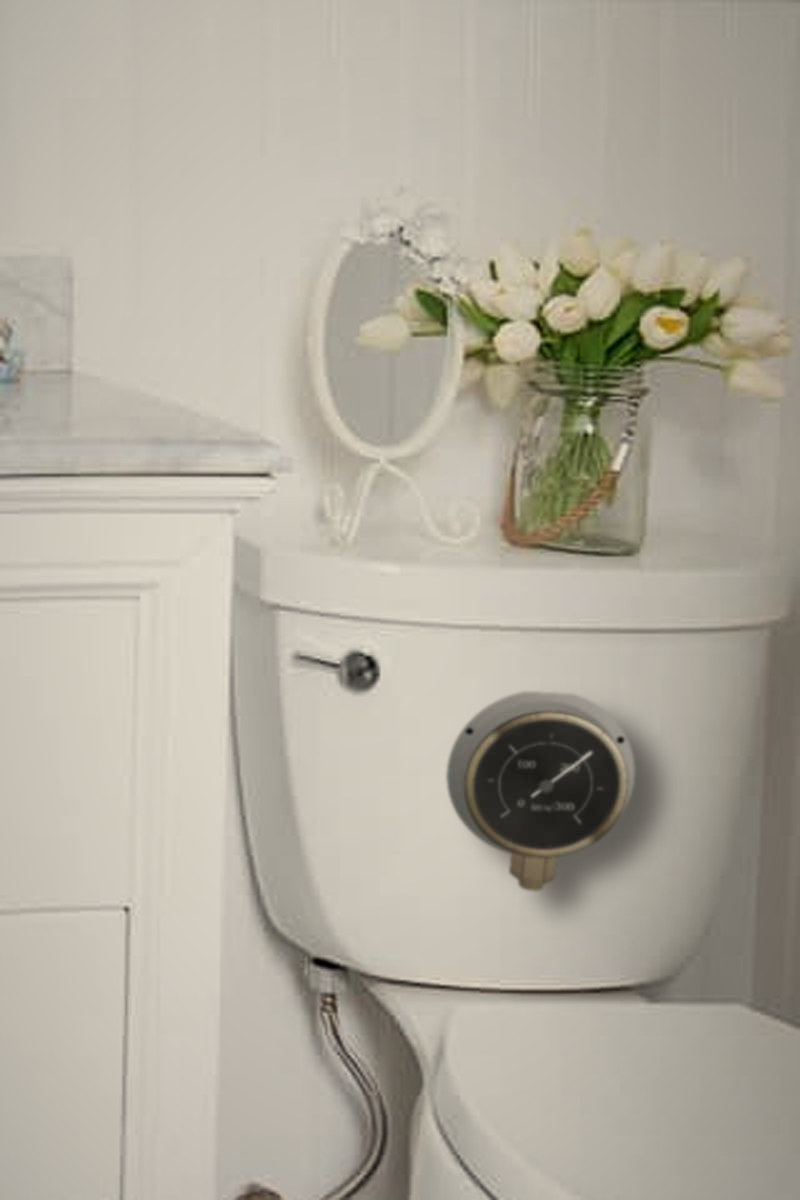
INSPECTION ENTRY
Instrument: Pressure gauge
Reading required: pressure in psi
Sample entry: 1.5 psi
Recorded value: 200 psi
